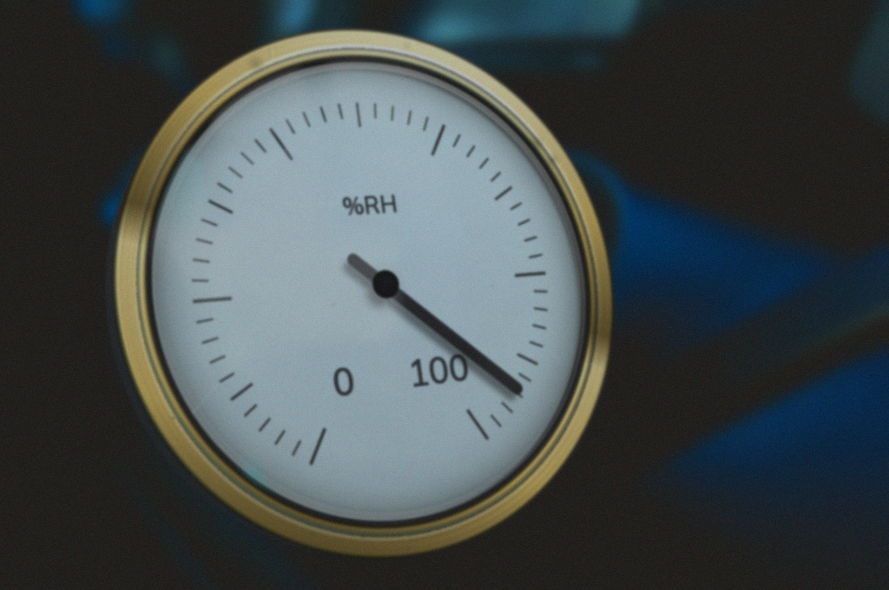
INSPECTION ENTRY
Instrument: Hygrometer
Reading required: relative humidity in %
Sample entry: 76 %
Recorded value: 94 %
